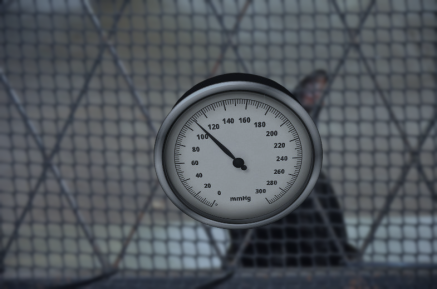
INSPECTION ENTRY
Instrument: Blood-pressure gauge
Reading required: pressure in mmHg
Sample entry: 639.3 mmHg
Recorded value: 110 mmHg
